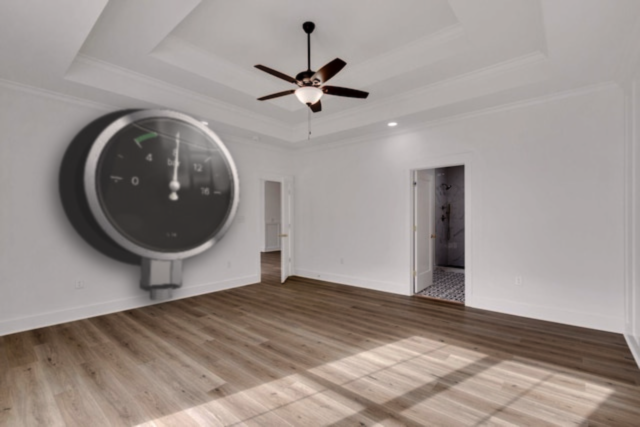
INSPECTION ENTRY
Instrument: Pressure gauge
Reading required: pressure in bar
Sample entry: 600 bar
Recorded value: 8 bar
